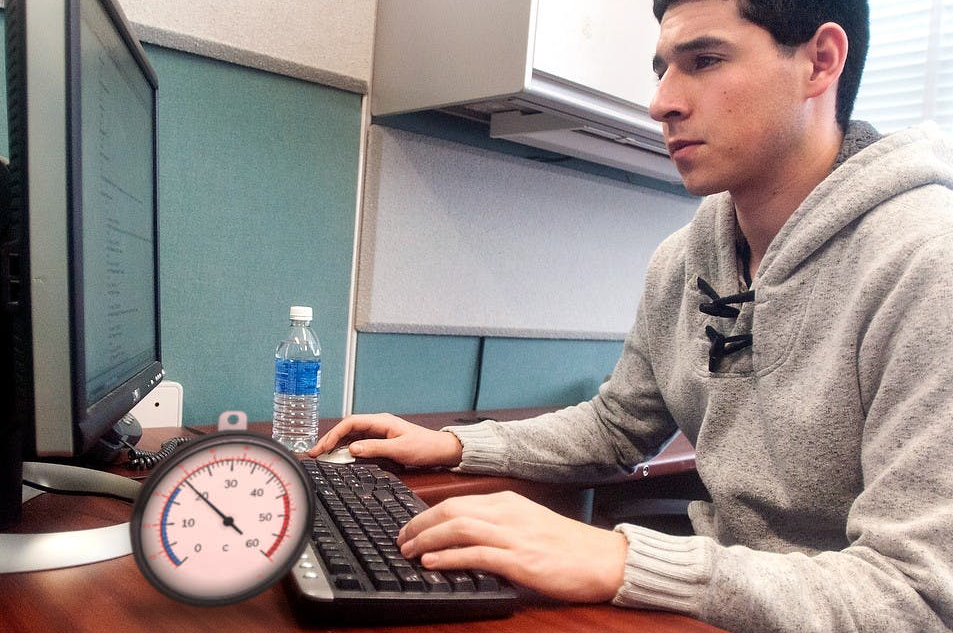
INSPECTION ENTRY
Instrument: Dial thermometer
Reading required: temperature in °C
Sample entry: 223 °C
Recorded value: 20 °C
